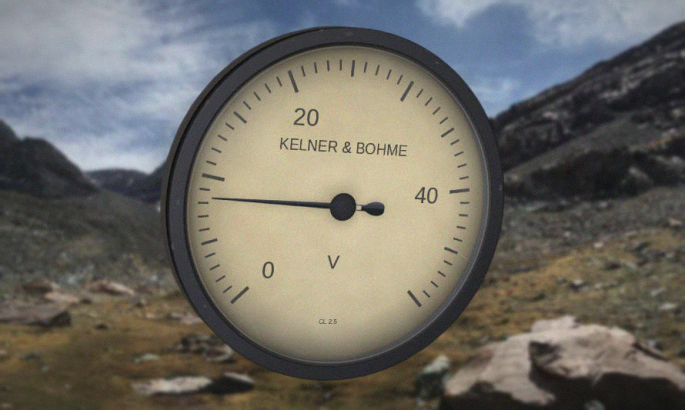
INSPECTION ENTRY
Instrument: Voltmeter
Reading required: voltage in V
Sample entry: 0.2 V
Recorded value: 8.5 V
